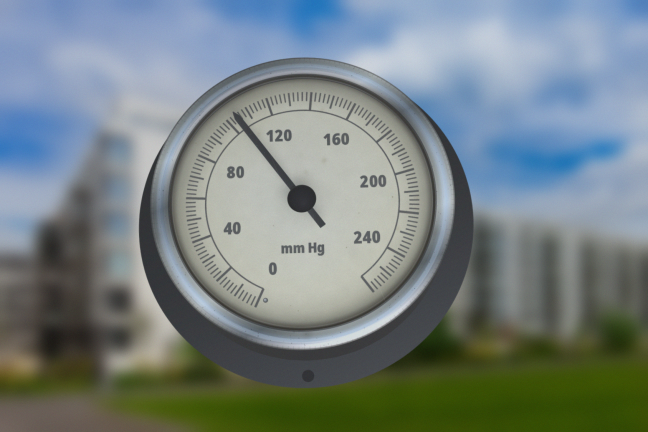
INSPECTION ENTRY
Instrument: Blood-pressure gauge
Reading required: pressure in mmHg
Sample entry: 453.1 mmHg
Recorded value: 104 mmHg
